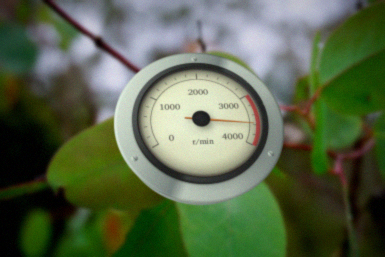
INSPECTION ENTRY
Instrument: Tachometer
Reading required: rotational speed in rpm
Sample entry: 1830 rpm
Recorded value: 3600 rpm
